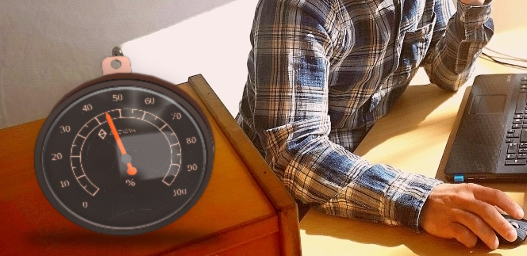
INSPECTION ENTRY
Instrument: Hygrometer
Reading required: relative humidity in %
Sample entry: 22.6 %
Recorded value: 45 %
